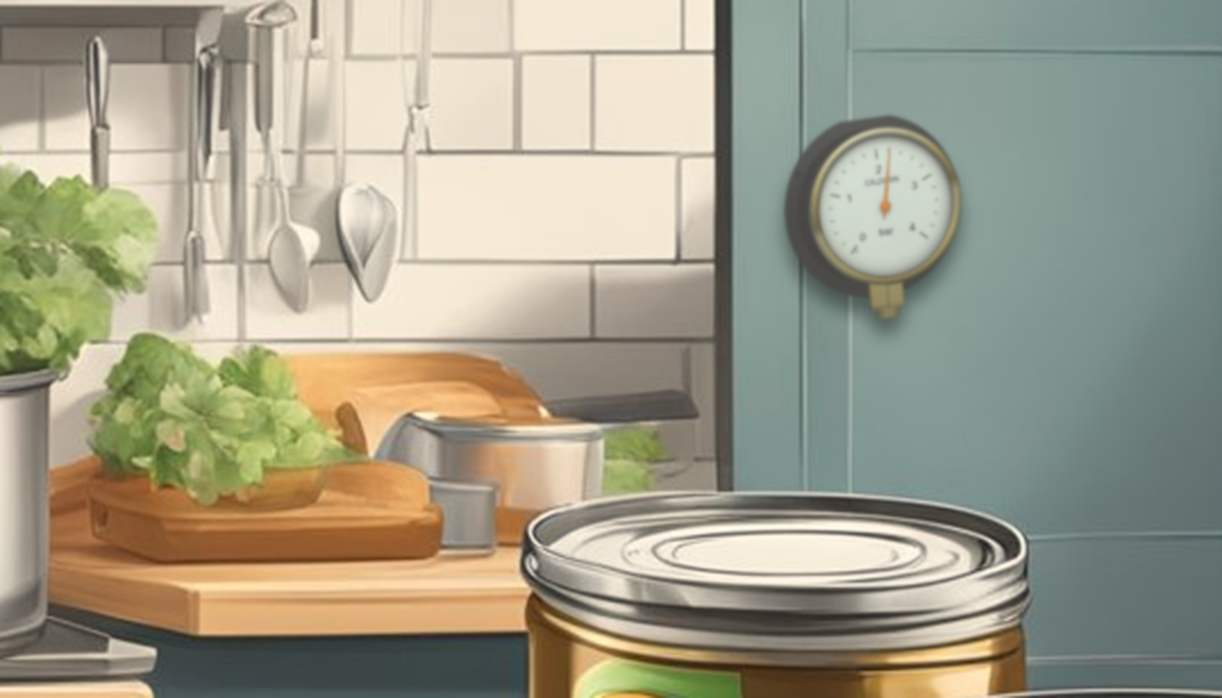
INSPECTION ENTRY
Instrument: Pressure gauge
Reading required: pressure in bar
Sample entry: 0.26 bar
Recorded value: 2.2 bar
